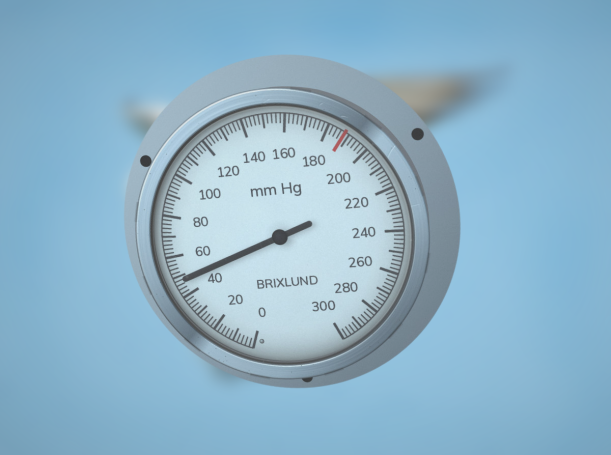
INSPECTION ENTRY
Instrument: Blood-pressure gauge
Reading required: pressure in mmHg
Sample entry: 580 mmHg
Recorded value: 48 mmHg
